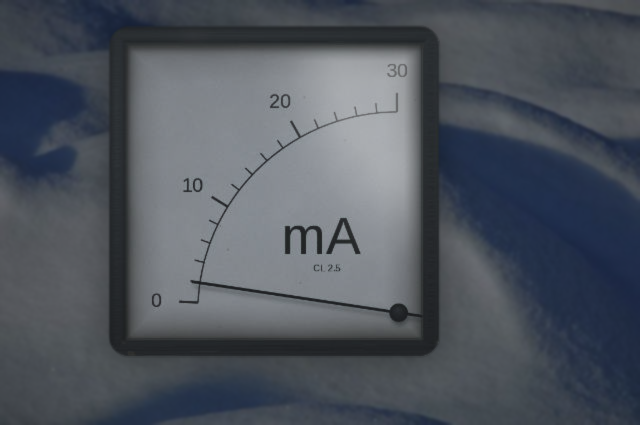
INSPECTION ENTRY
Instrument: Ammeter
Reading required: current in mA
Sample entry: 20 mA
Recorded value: 2 mA
